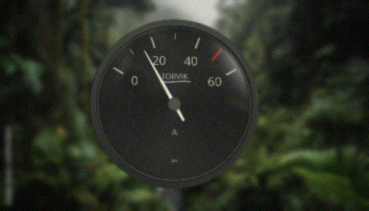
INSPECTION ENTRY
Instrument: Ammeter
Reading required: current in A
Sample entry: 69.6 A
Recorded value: 15 A
